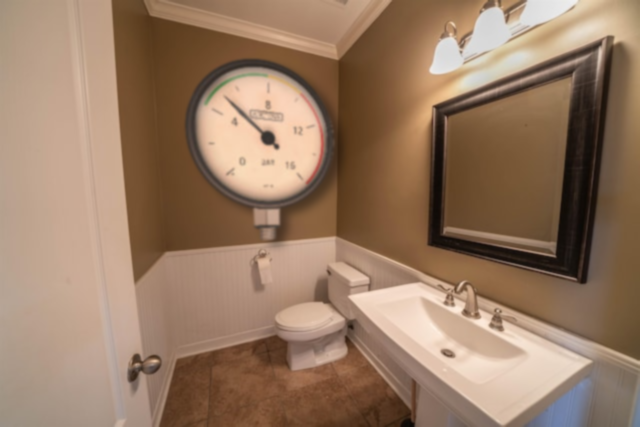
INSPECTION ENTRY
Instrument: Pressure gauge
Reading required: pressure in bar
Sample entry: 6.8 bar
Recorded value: 5 bar
